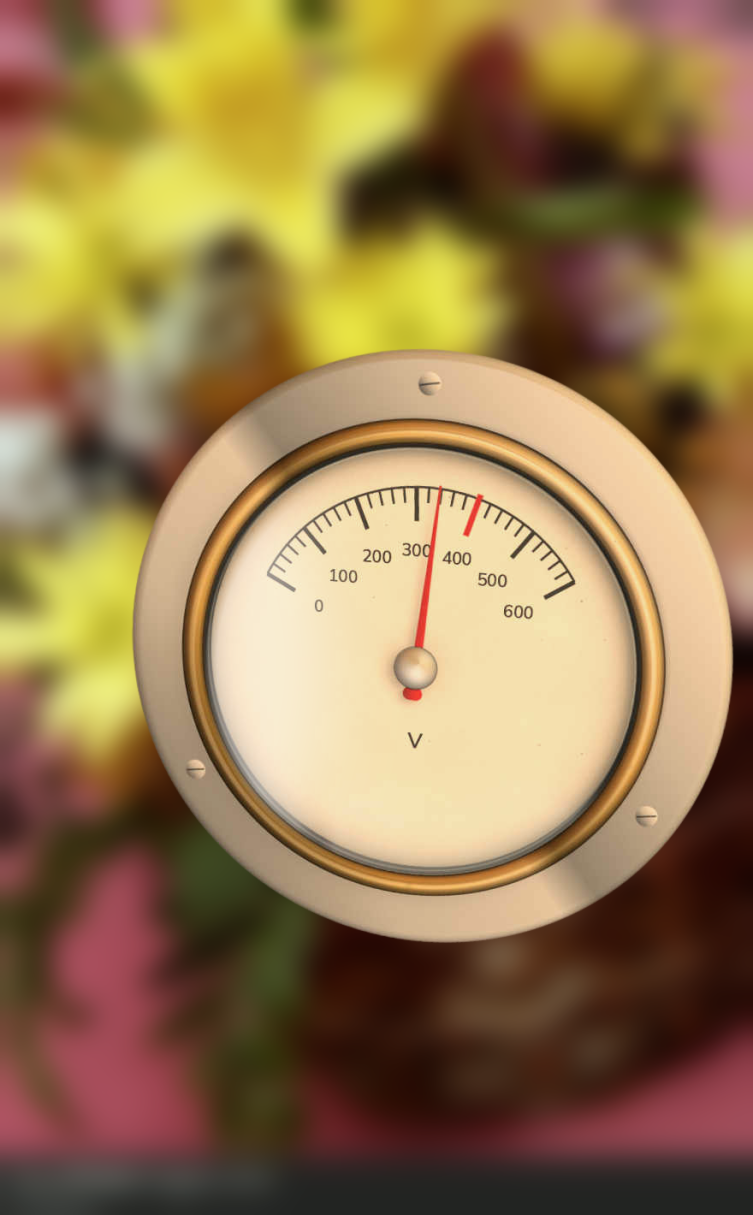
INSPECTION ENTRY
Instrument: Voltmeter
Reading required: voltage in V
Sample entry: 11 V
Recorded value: 340 V
